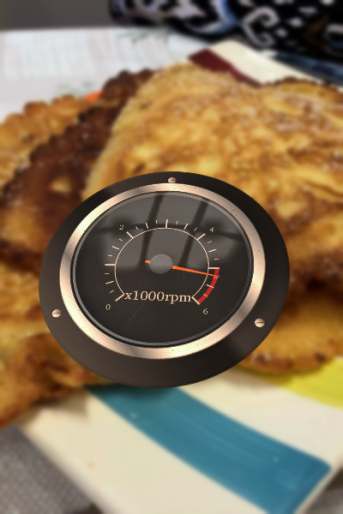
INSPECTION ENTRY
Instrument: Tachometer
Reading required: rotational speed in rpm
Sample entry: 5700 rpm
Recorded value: 5250 rpm
